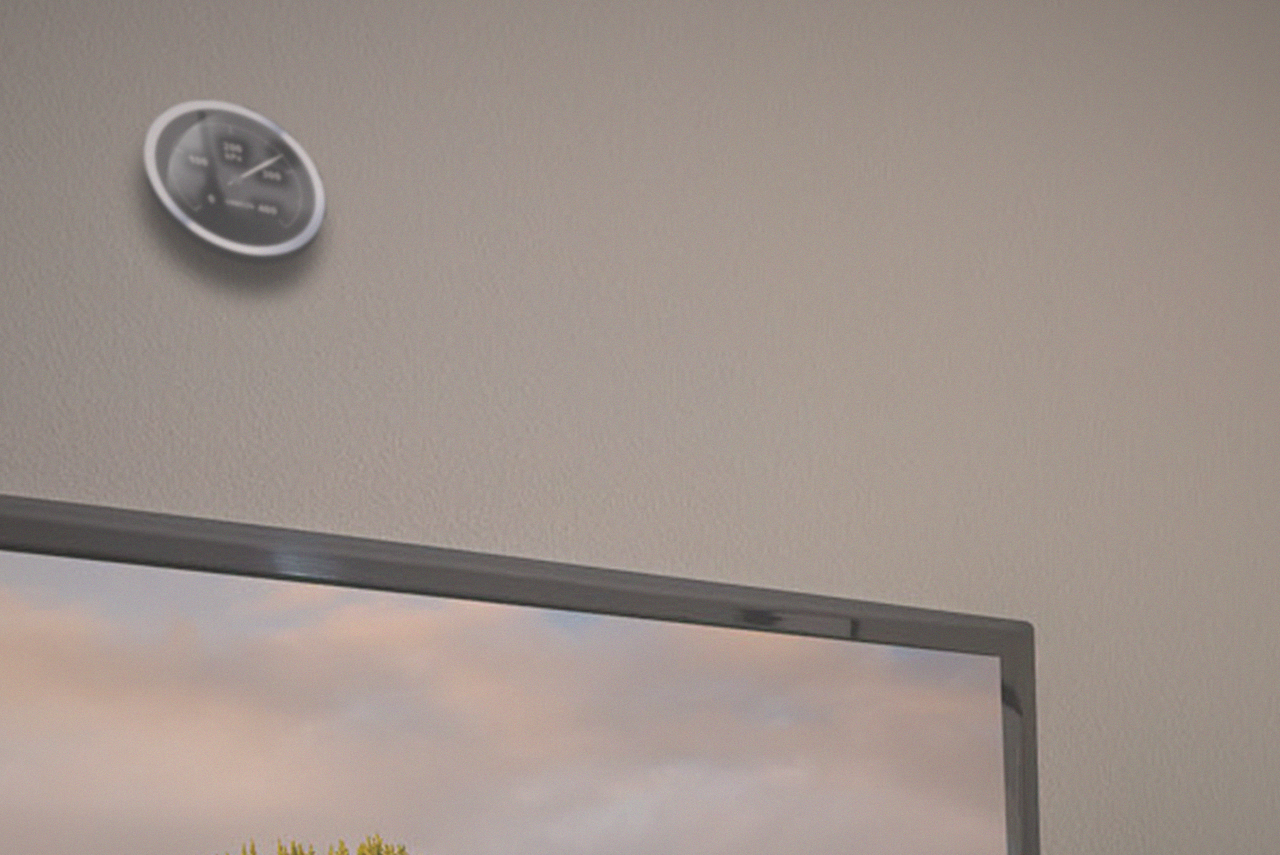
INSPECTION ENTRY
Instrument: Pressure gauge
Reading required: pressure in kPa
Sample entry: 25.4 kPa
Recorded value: 275 kPa
